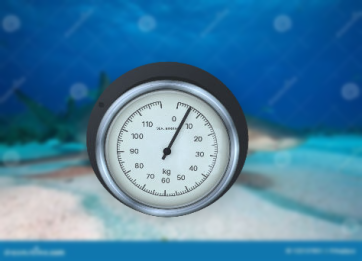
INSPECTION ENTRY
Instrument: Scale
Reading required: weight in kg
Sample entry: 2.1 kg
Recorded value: 5 kg
